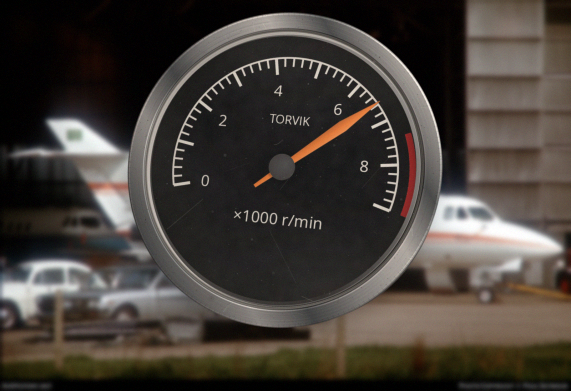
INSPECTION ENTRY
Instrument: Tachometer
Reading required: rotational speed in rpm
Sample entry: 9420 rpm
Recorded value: 6600 rpm
